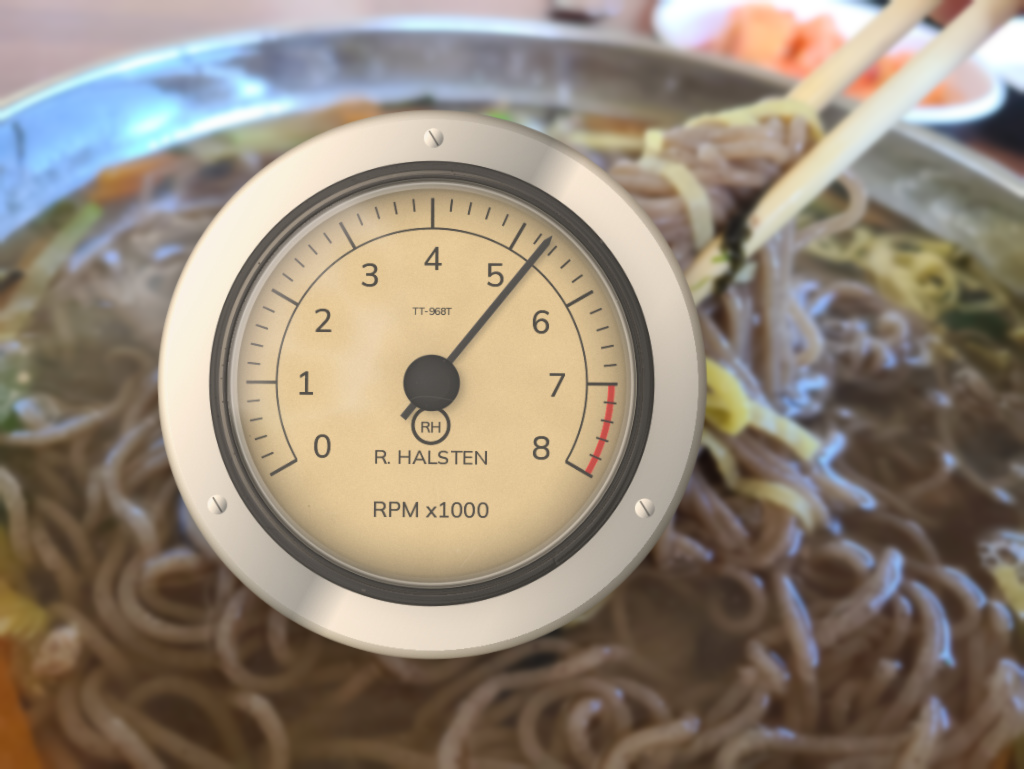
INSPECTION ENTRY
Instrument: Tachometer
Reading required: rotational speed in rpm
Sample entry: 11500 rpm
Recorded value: 5300 rpm
